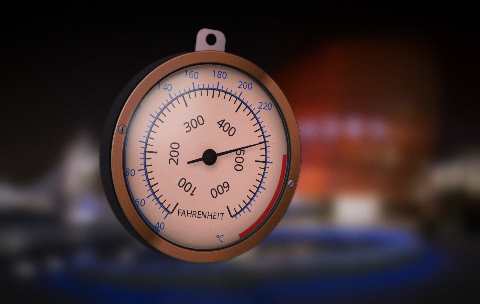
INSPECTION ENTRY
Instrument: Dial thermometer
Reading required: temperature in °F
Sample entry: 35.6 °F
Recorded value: 470 °F
